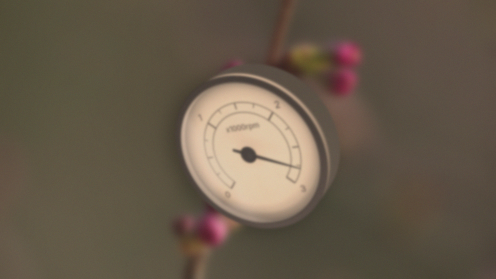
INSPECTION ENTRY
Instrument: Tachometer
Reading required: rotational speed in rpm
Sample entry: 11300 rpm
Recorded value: 2750 rpm
